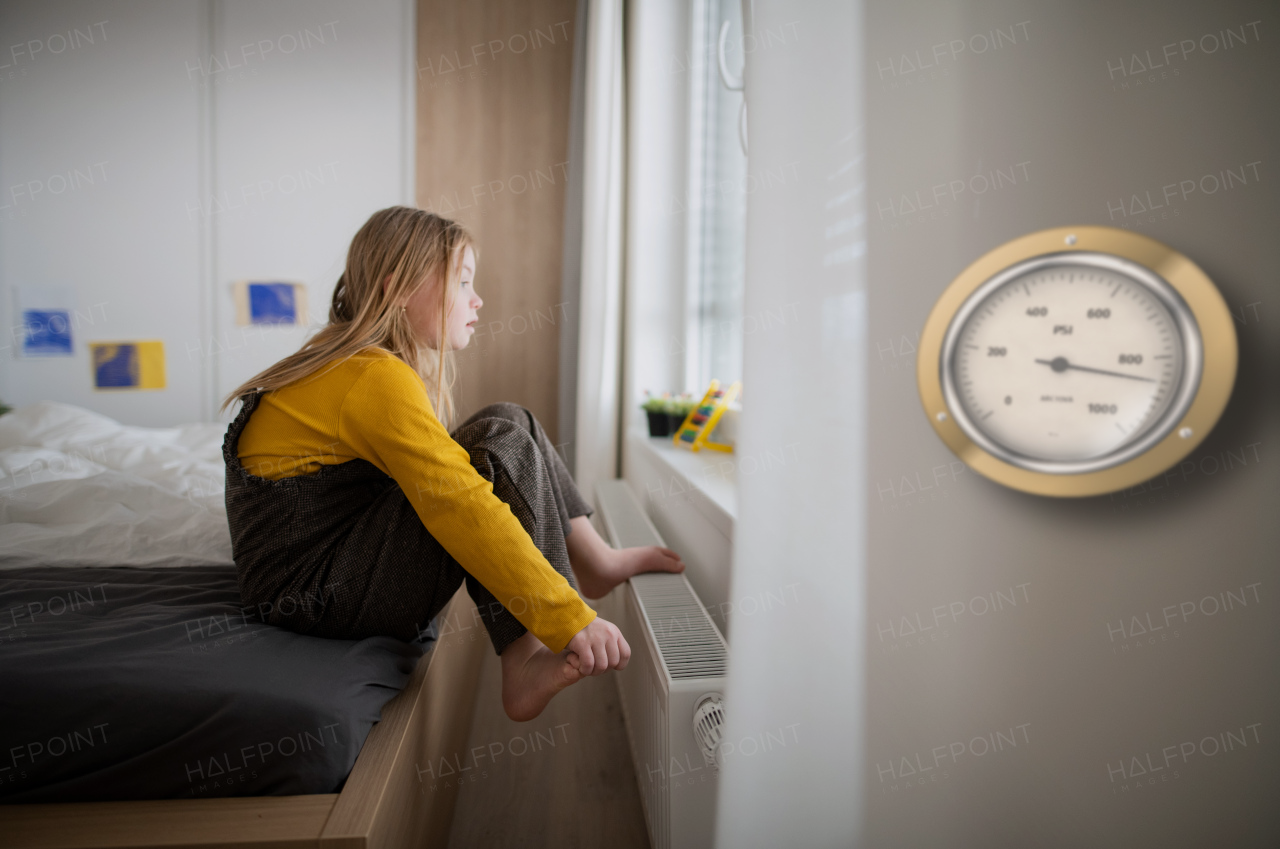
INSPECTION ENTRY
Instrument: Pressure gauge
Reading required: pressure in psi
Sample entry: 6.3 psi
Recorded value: 860 psi
